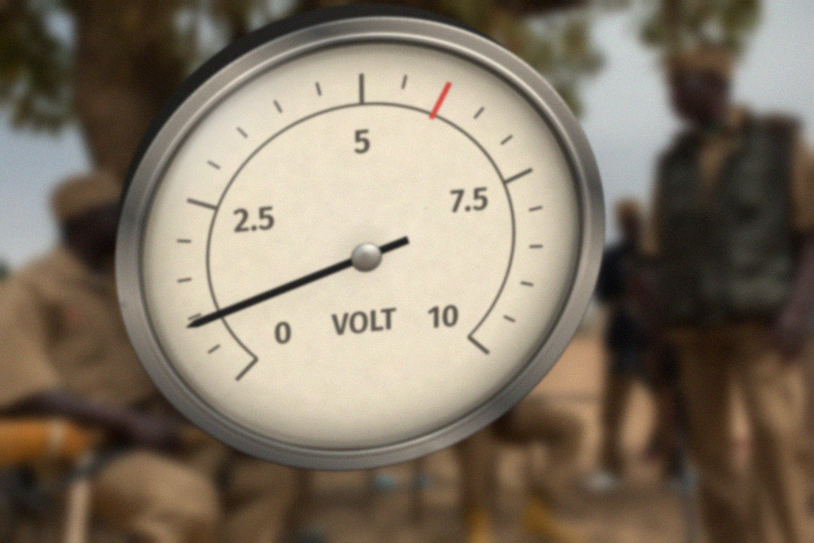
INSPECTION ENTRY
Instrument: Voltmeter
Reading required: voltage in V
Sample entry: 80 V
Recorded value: 1 V
